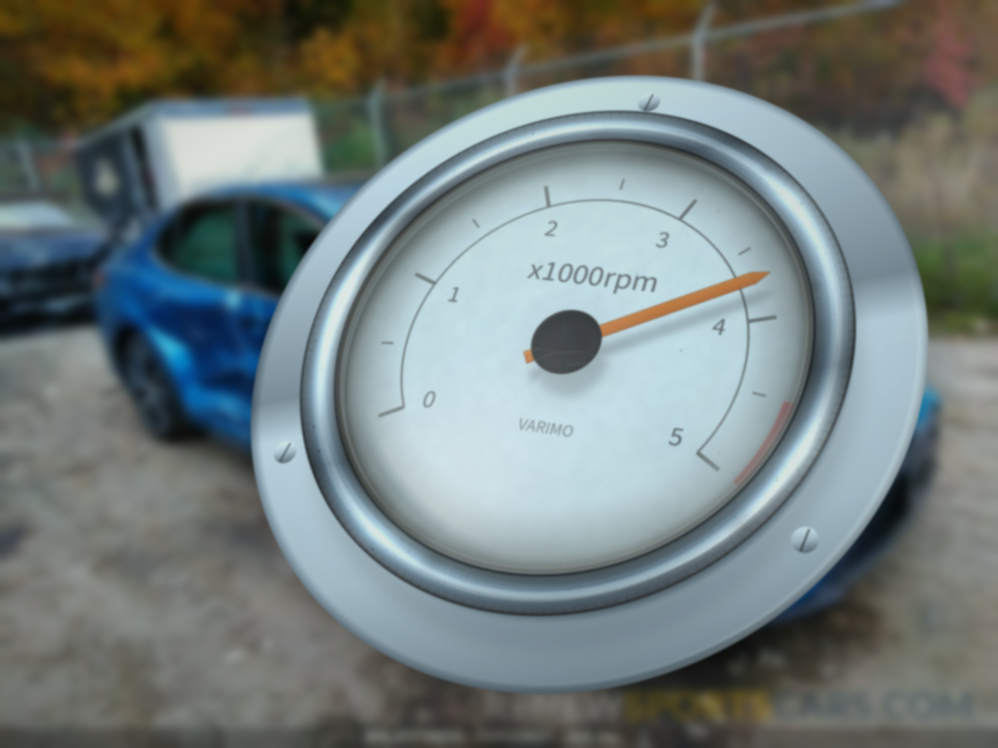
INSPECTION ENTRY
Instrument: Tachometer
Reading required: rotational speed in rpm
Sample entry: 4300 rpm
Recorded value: 3750 rpm
